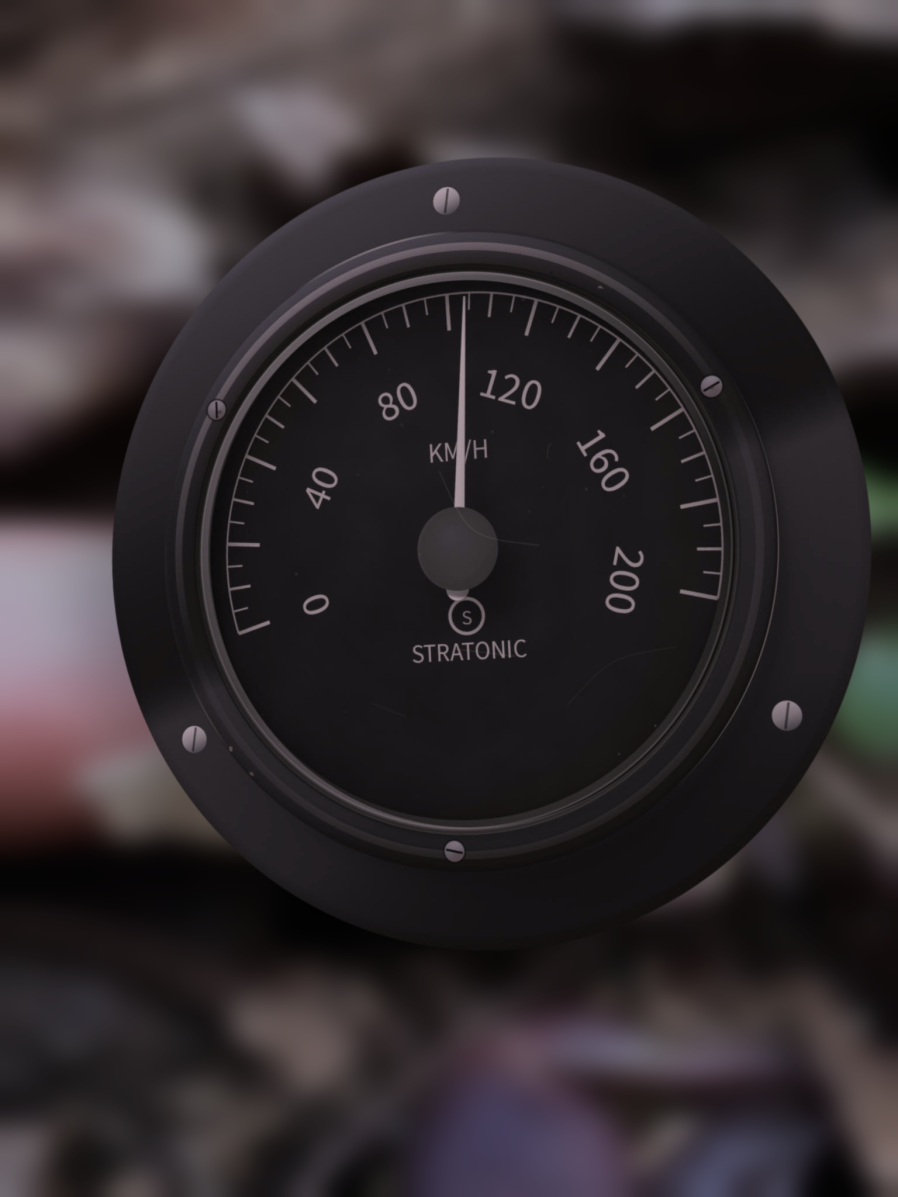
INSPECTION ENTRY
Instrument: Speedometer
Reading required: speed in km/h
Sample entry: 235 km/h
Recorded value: 105 km/h
